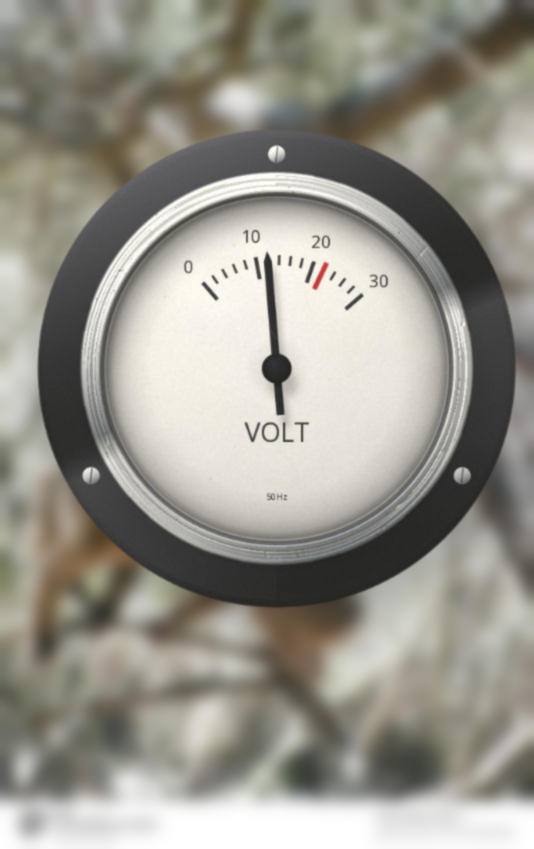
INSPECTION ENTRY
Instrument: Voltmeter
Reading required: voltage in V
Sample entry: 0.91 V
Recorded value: 12 V
